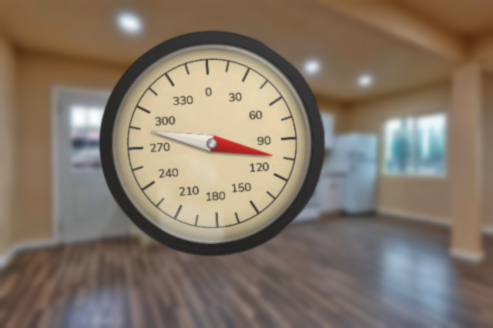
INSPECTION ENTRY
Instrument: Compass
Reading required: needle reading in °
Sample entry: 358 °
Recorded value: 105 °
